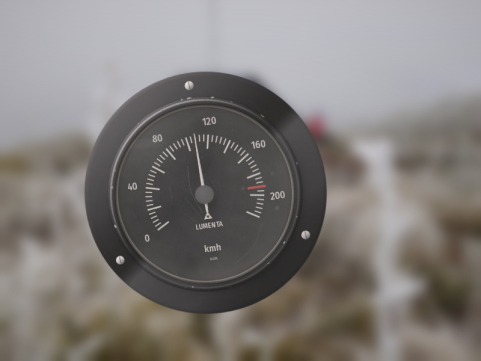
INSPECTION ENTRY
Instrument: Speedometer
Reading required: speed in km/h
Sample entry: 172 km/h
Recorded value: 108 km/h
